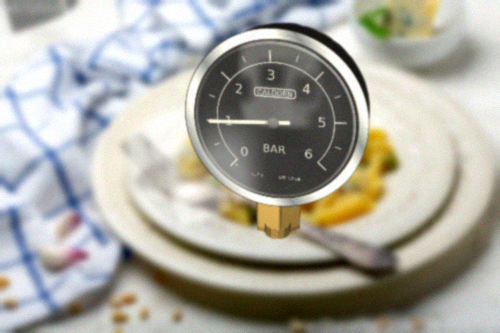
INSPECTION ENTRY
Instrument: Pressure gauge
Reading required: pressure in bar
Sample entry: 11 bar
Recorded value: 1 bar
